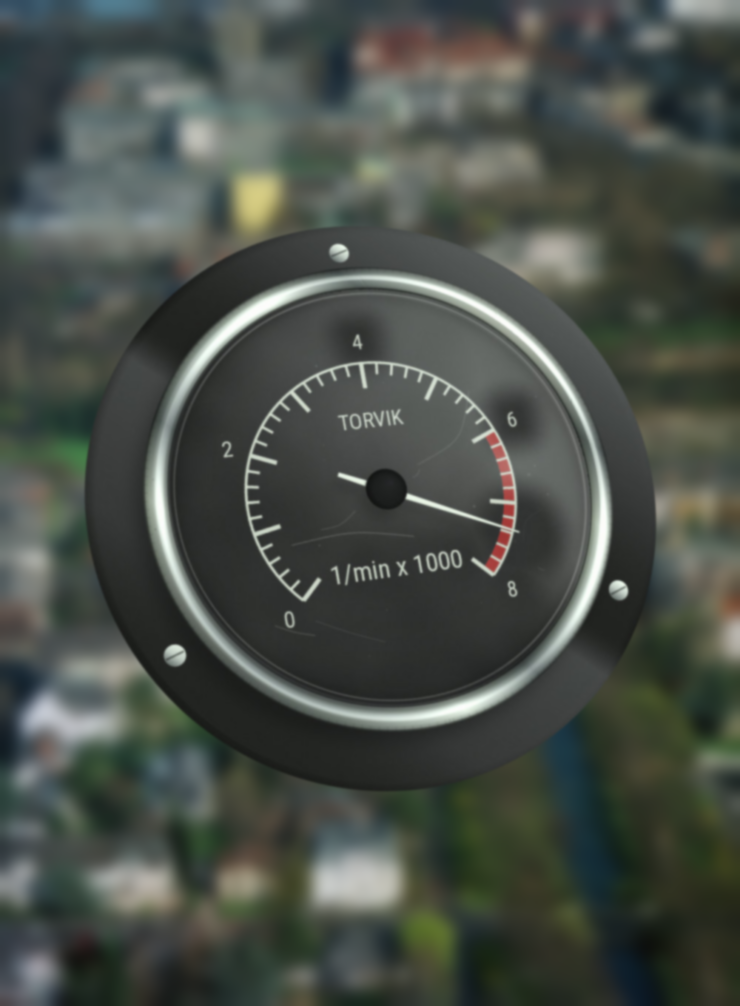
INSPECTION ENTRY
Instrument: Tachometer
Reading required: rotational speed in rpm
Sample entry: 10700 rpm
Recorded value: 7400 rpm
